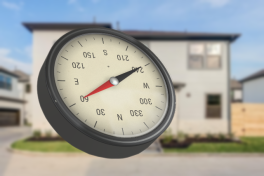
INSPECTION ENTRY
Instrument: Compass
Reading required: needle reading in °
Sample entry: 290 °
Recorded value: 60 °
